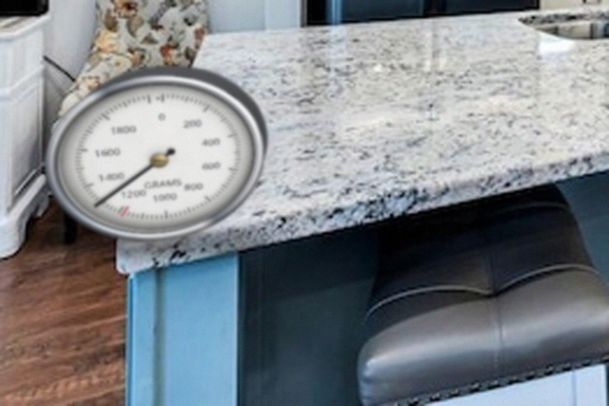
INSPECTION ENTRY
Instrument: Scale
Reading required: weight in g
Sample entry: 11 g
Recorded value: 1300 g
